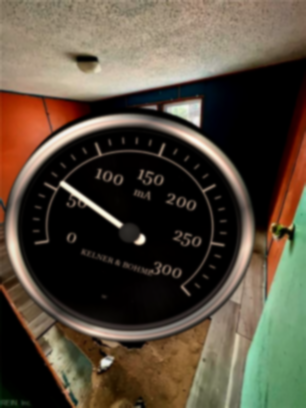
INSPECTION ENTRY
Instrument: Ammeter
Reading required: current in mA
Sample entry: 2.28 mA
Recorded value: 60 mA
